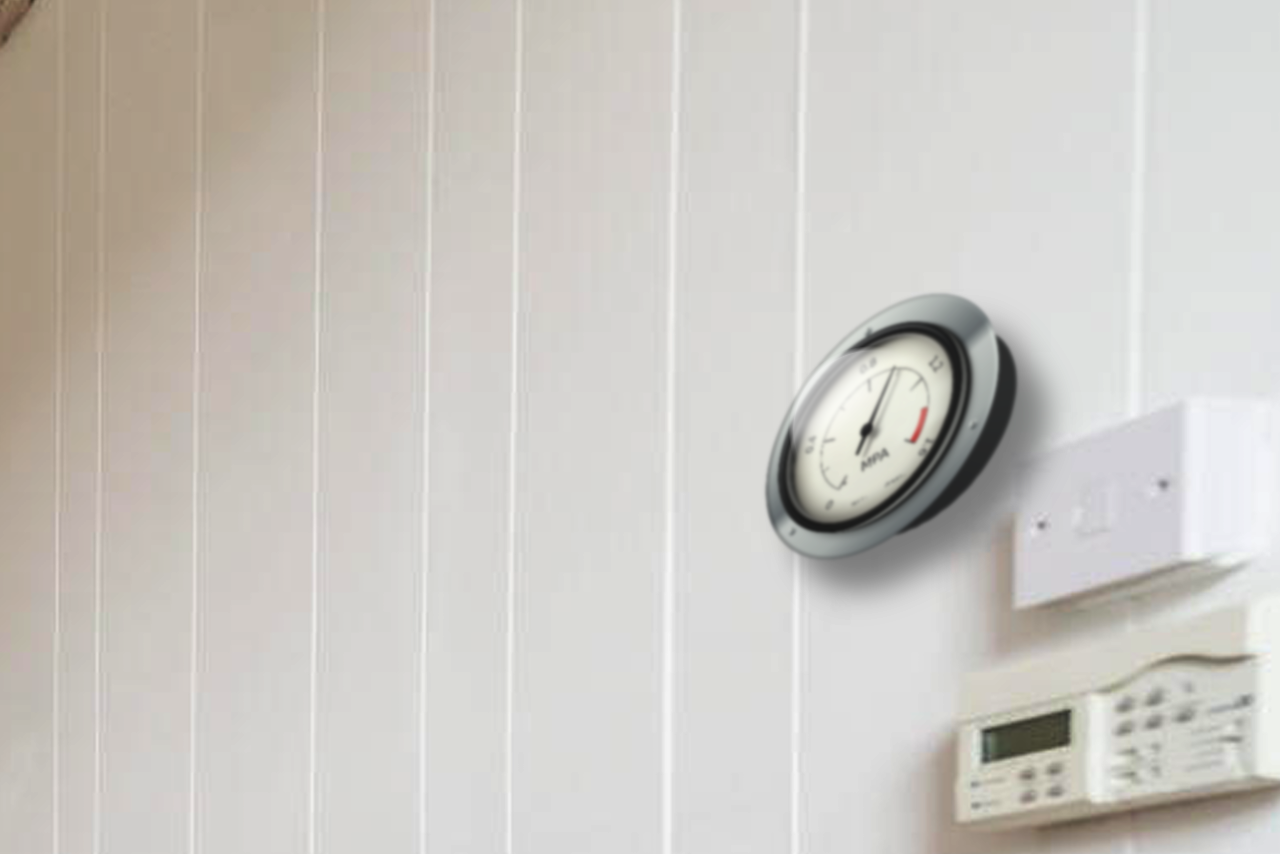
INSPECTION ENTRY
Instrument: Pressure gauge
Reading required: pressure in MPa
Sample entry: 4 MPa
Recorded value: 1 MPa
